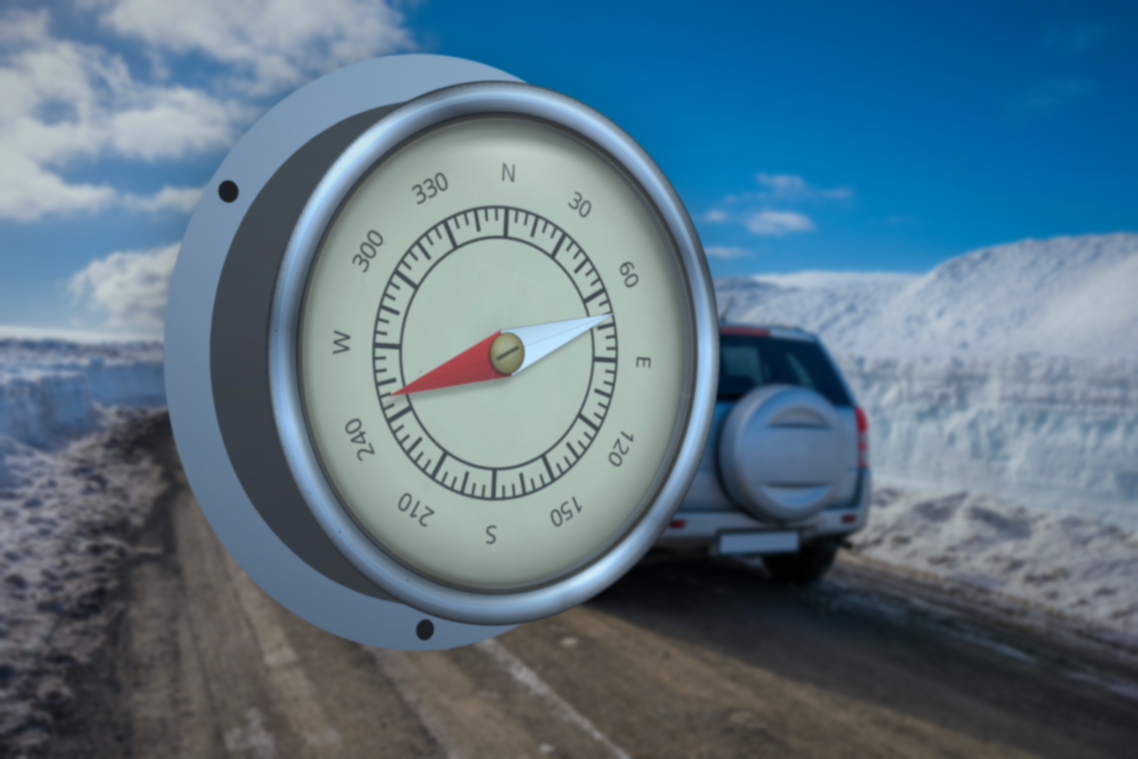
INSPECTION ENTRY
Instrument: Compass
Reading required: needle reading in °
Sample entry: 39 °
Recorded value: 250 °
